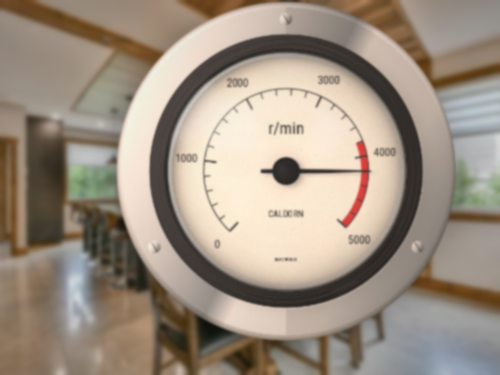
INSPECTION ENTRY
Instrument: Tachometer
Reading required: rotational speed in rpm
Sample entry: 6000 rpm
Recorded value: 4200 rpm
